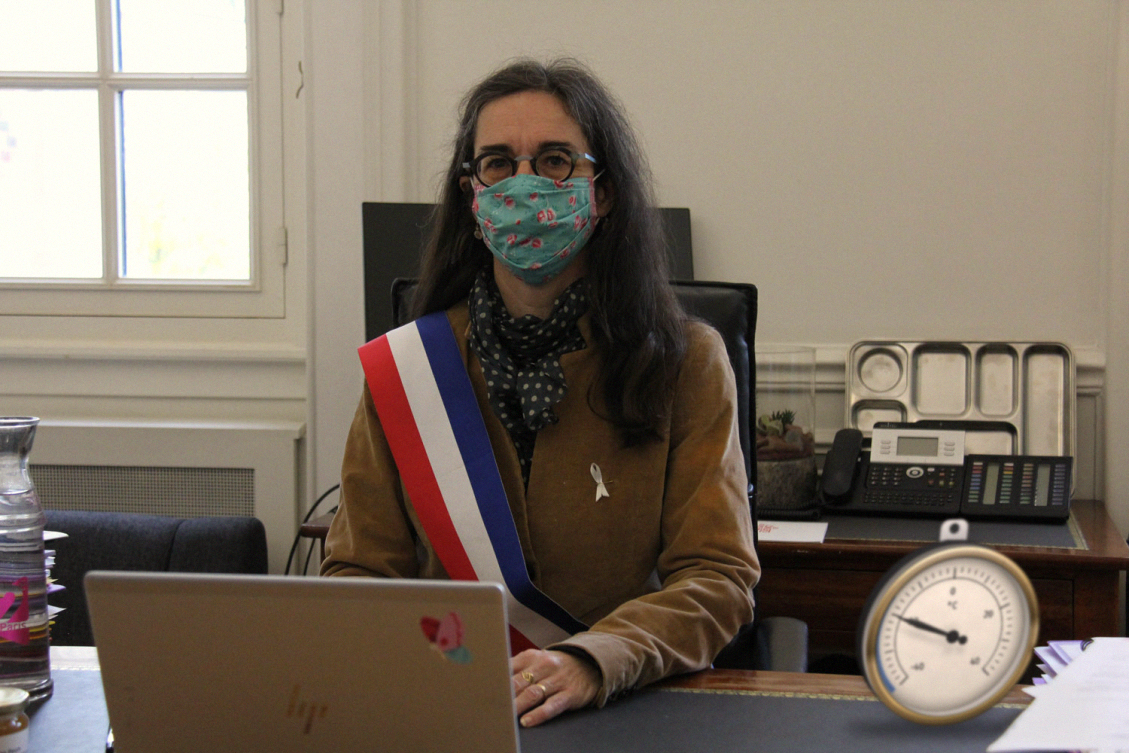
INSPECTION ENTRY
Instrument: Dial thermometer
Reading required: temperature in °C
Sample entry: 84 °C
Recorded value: -20 °C
